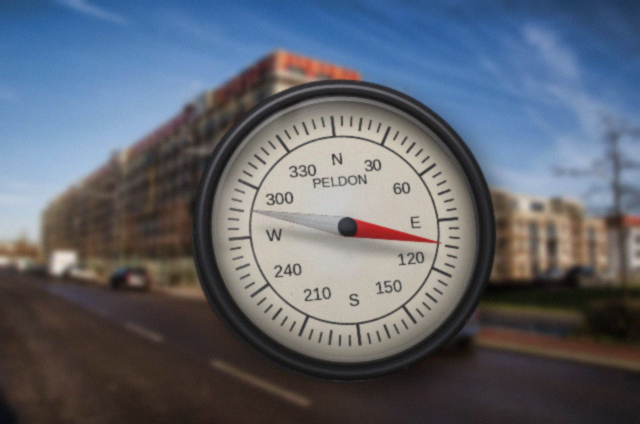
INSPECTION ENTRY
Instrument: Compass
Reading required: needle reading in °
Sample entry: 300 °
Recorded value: 105 °
